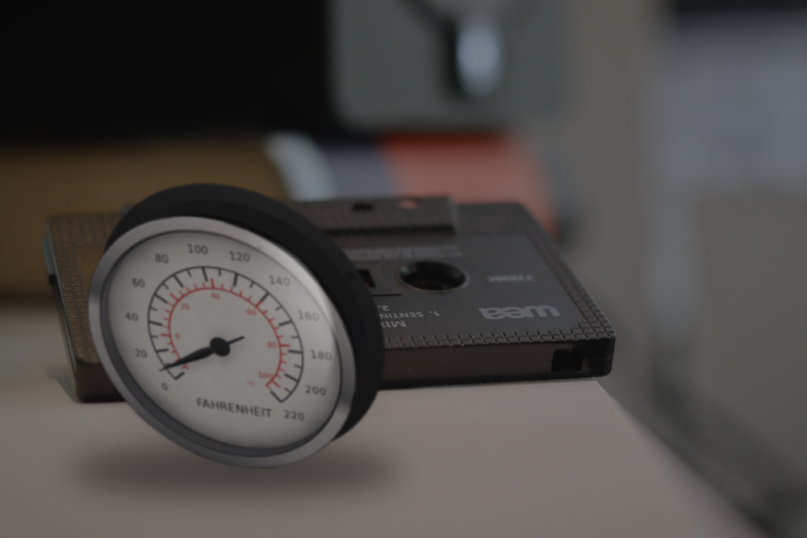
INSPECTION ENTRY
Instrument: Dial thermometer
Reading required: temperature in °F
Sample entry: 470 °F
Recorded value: 10 °F
